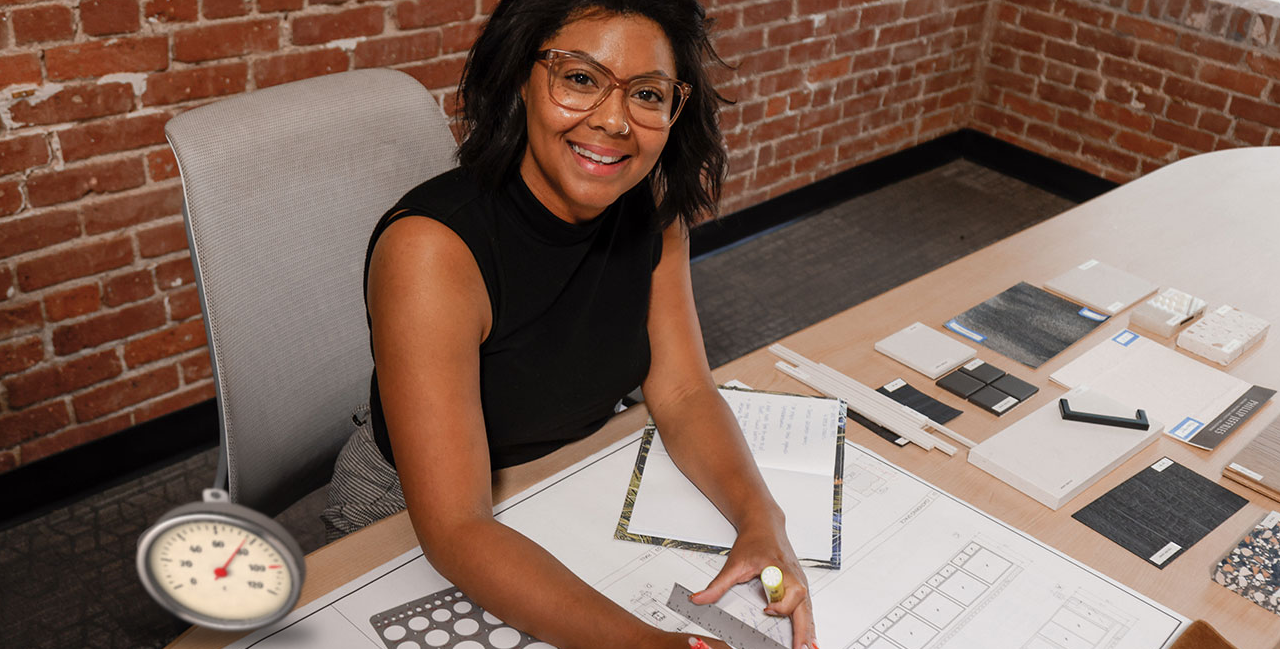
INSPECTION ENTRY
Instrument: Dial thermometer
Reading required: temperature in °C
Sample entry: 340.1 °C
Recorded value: 76 °C
